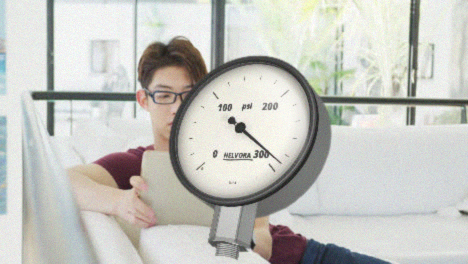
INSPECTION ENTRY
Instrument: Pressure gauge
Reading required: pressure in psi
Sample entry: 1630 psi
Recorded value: 290 psi
